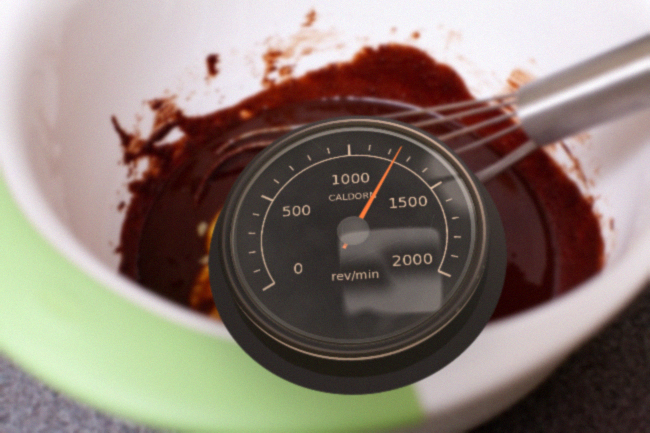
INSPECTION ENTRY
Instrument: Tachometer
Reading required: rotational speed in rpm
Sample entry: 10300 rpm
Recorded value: 1250 rpm
